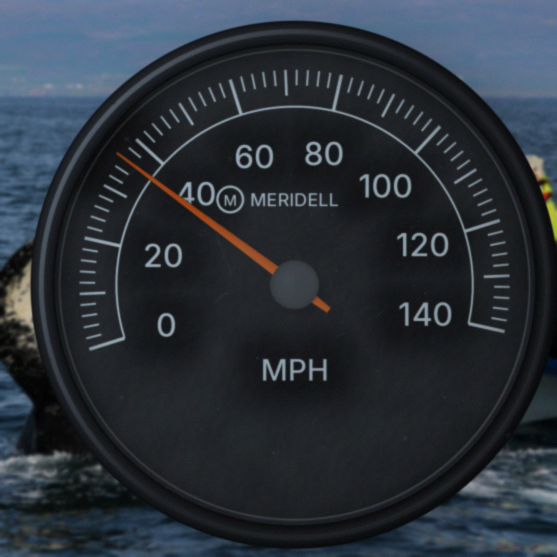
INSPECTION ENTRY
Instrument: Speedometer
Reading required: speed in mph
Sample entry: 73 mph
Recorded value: 36 mph
